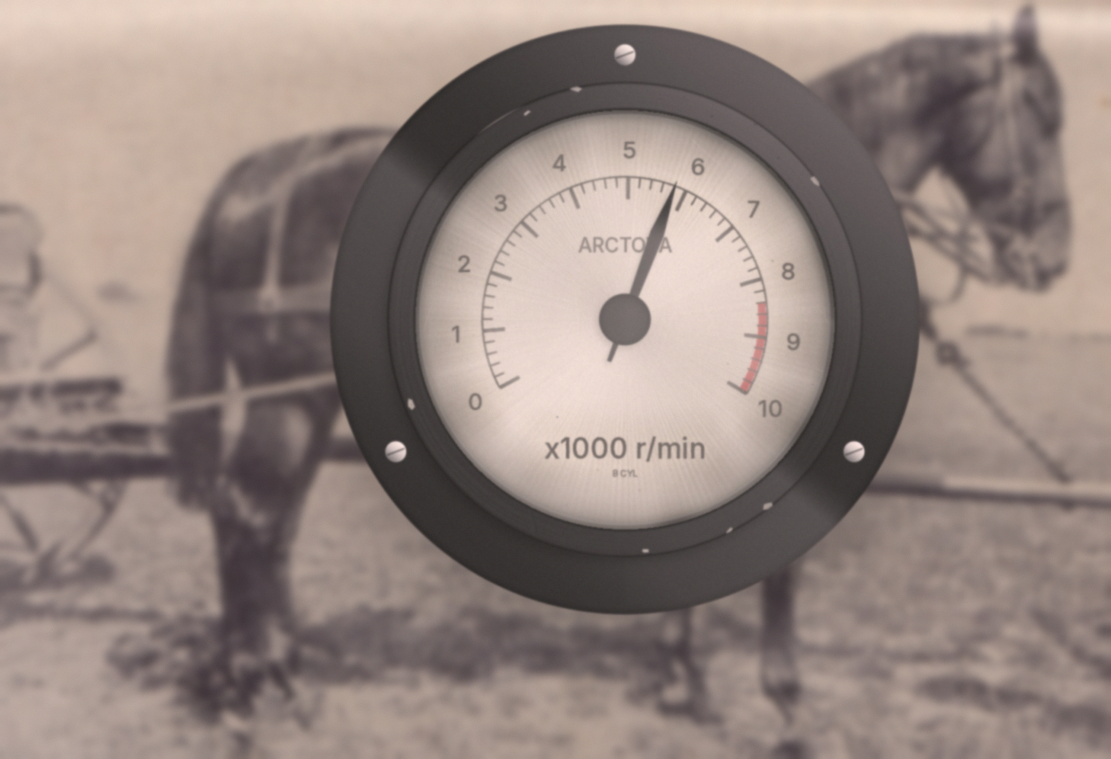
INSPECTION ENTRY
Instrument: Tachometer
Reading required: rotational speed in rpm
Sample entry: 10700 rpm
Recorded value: 5800 rpm
